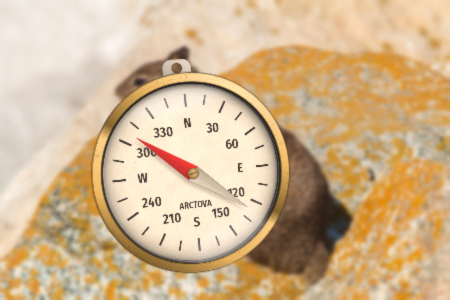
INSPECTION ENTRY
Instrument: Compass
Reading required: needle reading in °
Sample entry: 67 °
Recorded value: 307.5 °
